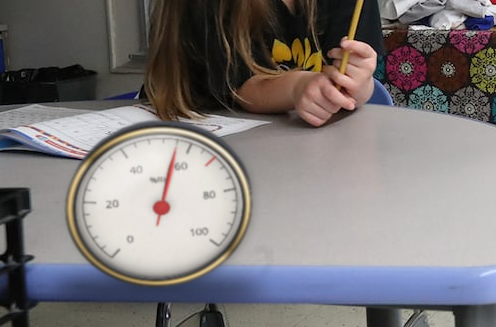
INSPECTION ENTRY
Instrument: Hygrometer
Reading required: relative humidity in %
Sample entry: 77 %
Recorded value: 56 %
